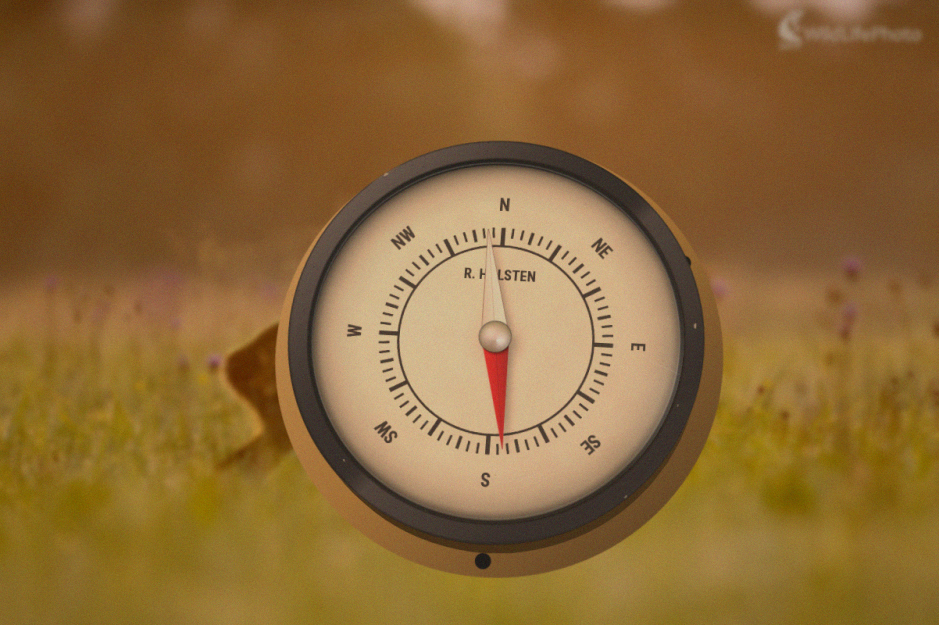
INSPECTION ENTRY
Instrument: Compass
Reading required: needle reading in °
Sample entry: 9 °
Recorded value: 172.5 °
